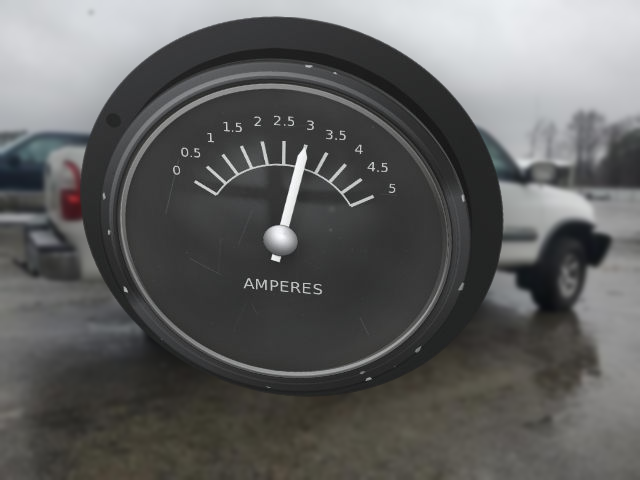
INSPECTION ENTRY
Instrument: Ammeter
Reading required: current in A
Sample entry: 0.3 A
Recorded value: 3 A
